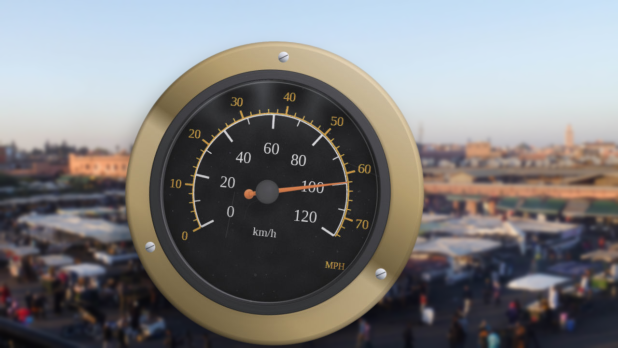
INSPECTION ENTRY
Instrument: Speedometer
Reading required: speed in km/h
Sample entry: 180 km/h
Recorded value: 100 km/h
